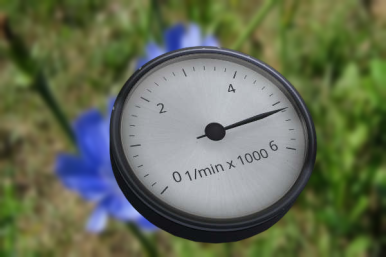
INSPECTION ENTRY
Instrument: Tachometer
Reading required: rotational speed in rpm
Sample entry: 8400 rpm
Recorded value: 5200 rpm
